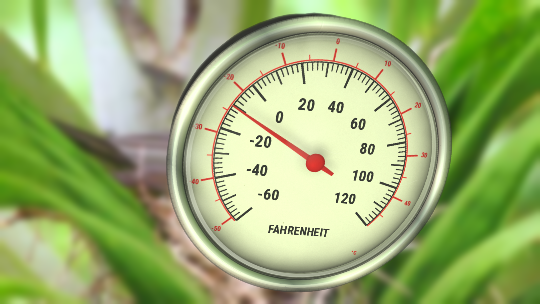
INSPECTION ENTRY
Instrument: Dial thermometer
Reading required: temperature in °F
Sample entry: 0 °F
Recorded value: -10 °F
